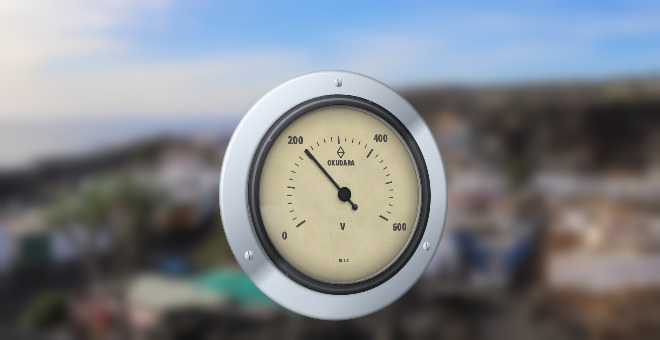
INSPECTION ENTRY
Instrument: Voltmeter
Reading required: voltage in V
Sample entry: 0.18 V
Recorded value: 200 V
